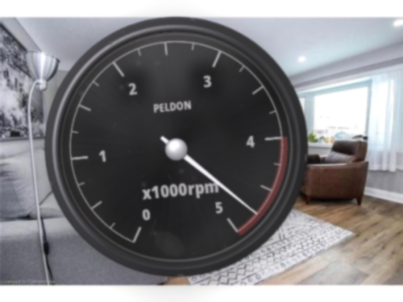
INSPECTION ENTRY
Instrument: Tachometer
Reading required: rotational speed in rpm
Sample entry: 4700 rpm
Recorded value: 4750 rpm
